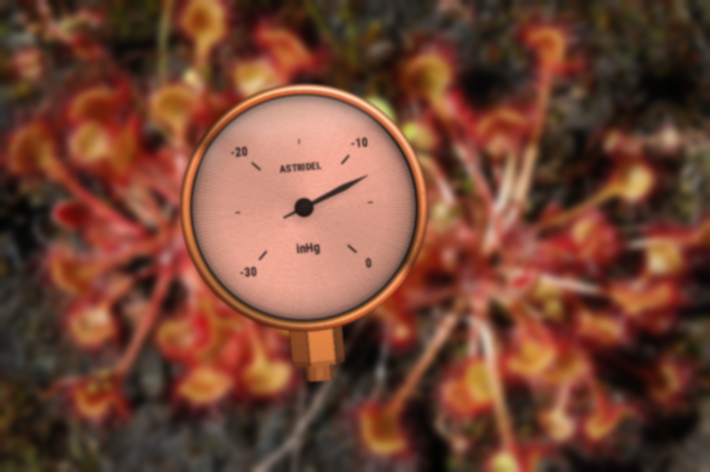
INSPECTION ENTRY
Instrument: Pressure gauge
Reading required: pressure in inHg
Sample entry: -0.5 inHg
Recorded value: -7.5 inHg
